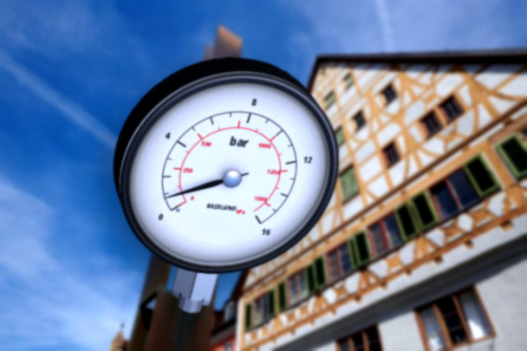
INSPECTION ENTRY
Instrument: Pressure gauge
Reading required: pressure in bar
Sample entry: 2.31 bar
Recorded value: 1 bar
